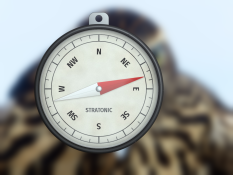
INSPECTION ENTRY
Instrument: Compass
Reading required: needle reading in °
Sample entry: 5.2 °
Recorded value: 75 °
